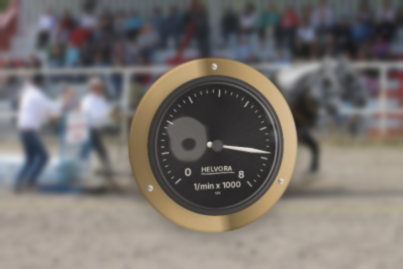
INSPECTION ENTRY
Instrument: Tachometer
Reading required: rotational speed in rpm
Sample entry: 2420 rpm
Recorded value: 6800 rpm
